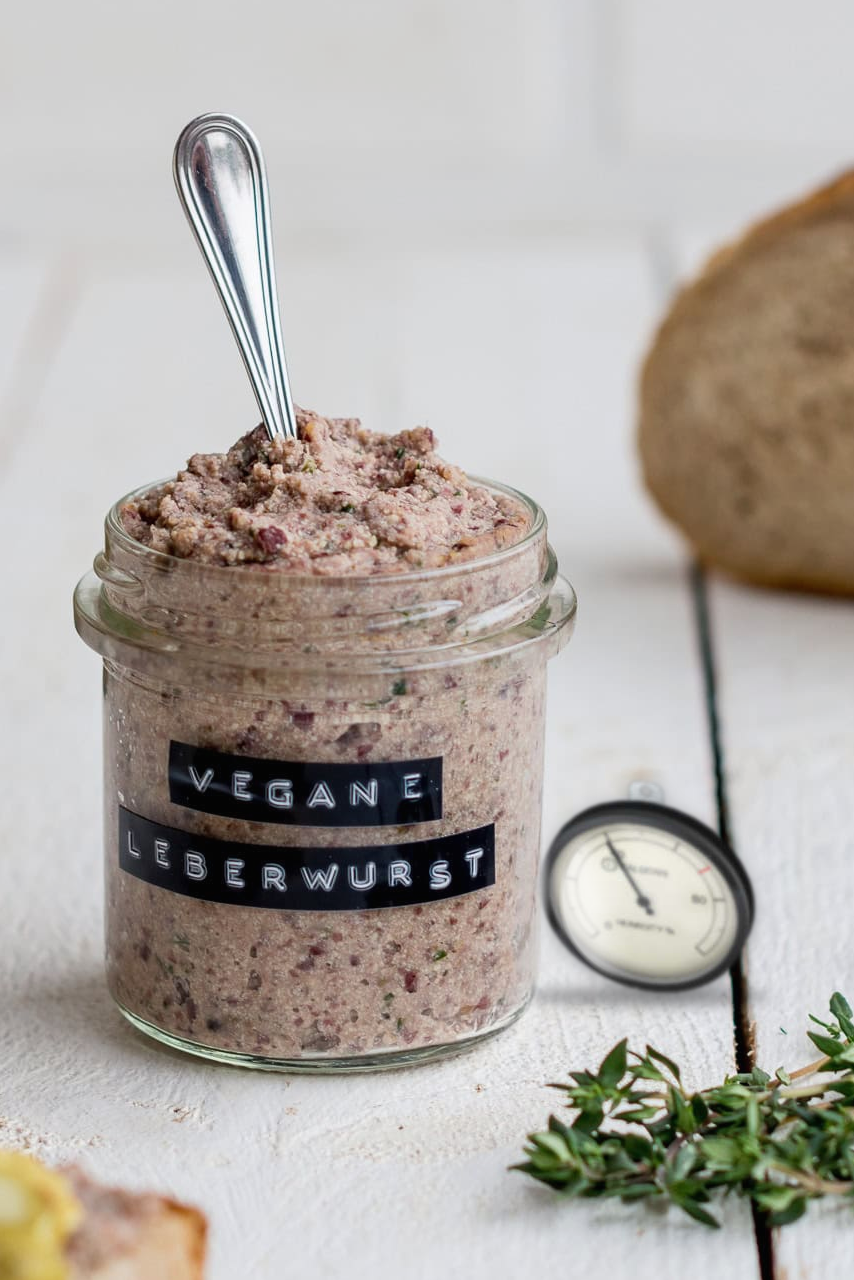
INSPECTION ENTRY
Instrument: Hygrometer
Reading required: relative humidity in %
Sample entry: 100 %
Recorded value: 40 %
